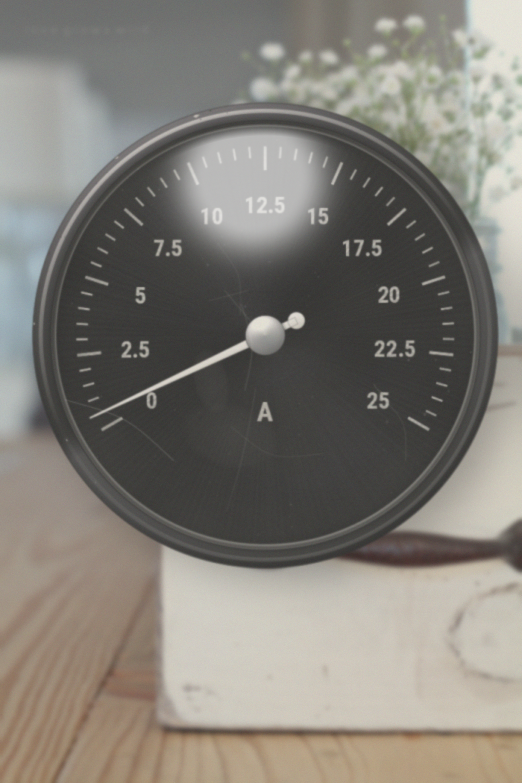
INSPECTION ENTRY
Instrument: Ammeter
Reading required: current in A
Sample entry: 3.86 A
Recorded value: 0.5 A
